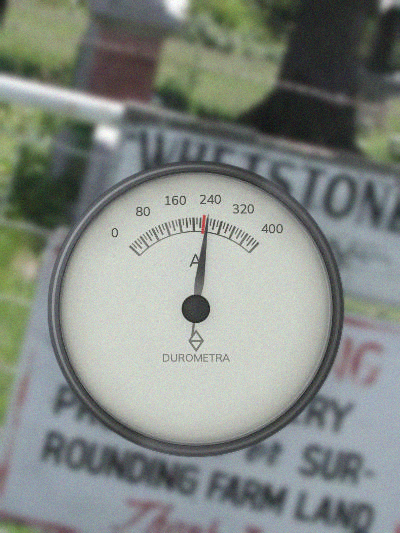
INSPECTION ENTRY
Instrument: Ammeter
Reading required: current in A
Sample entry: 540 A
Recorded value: 240 A
